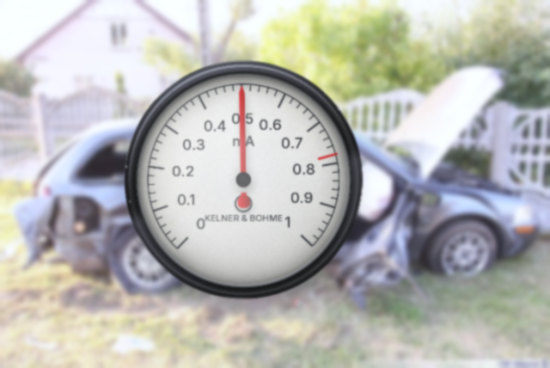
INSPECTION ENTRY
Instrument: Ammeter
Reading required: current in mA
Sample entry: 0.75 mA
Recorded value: 0.5 mA
